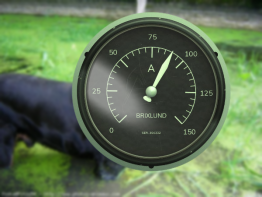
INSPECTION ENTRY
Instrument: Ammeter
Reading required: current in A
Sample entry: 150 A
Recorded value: 90 A
